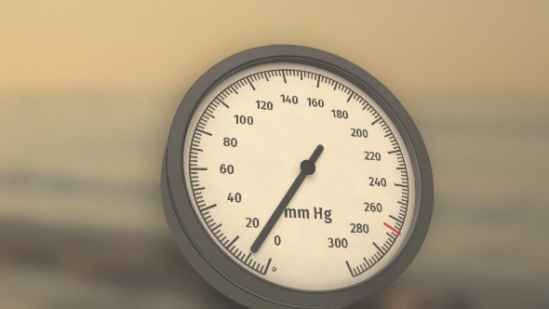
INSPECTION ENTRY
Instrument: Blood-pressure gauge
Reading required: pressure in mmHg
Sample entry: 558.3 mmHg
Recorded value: 10 mmHg
